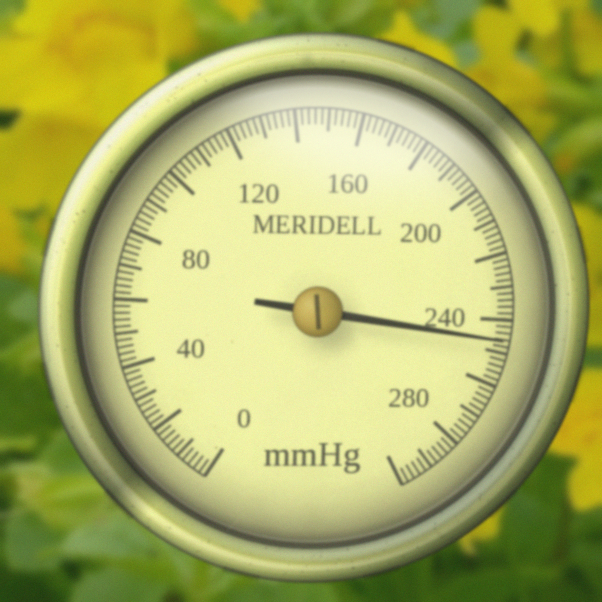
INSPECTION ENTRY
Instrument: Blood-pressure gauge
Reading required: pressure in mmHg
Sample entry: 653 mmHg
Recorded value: 246 mmHg
